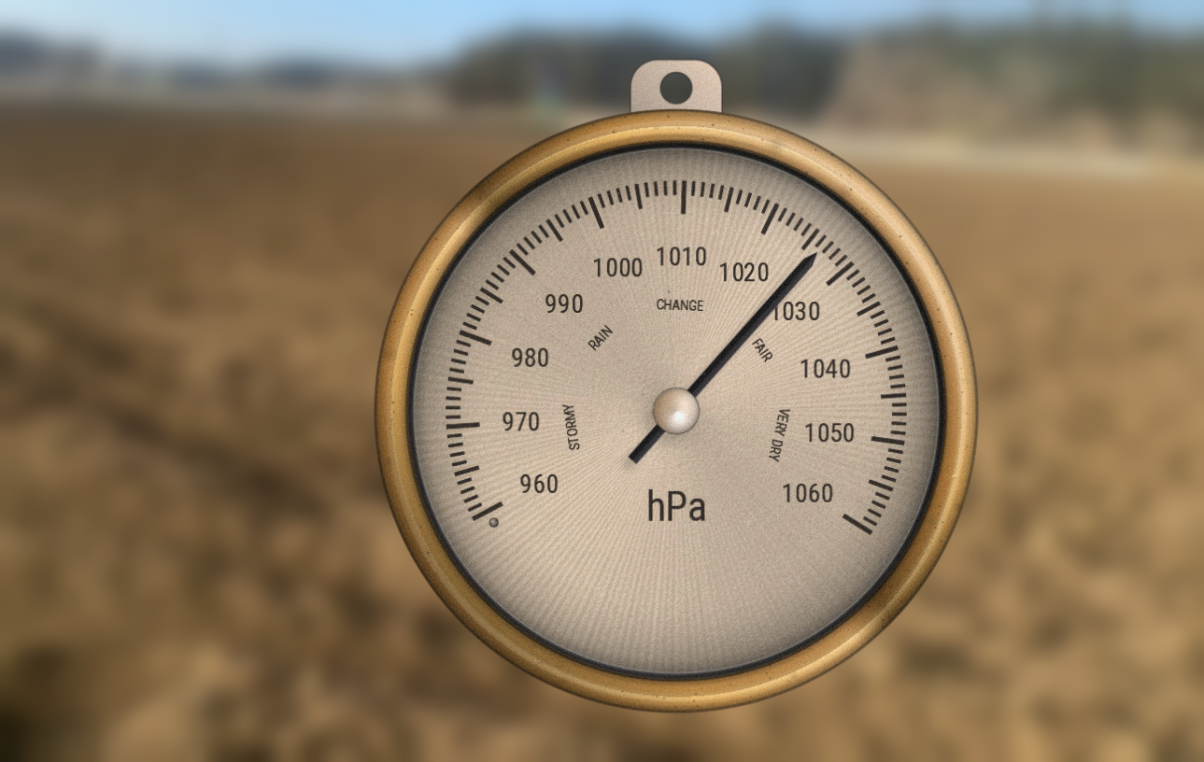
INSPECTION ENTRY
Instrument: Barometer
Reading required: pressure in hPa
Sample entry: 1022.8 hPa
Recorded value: 1026.5 hPa
